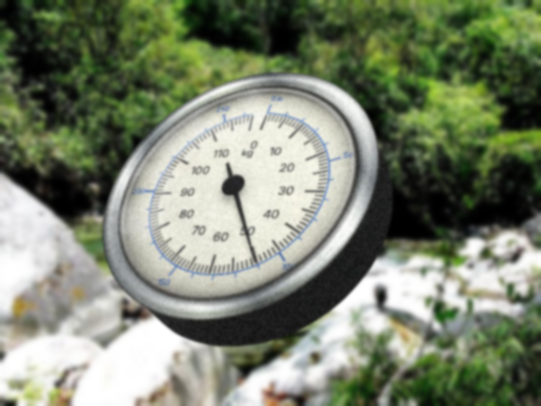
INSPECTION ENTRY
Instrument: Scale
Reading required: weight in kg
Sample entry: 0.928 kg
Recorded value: 50 kg
